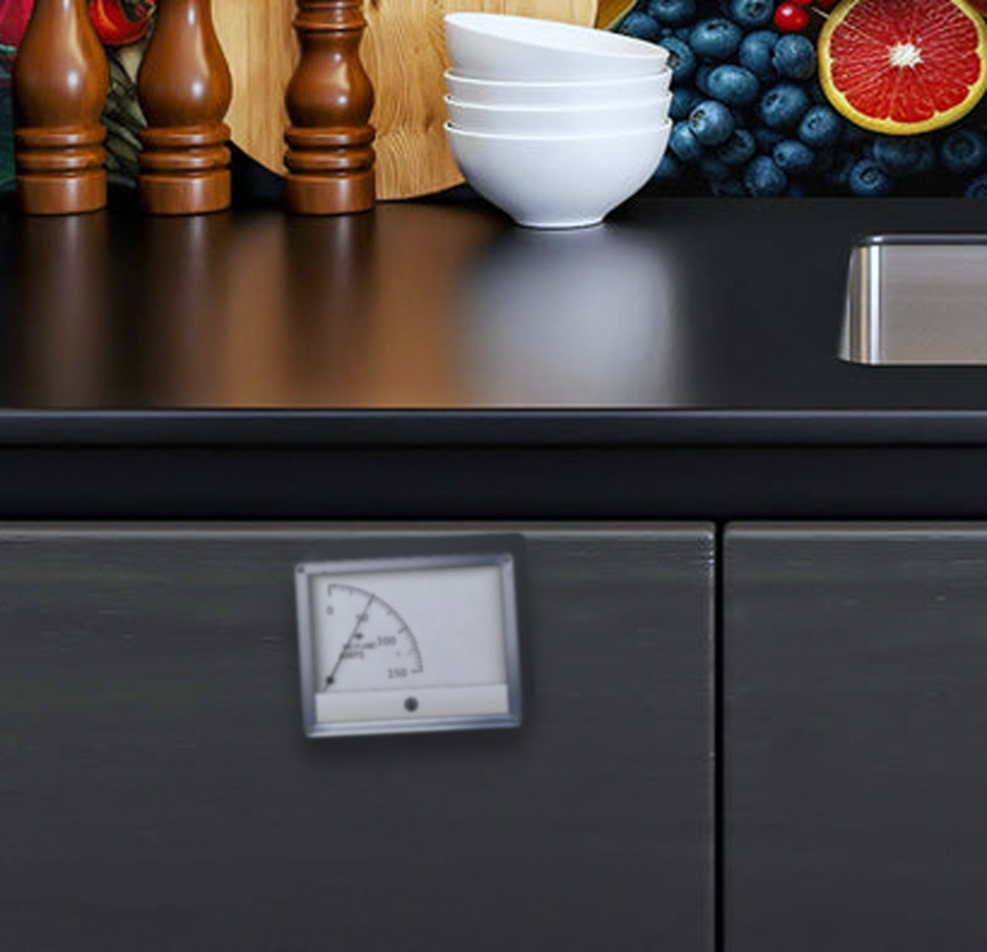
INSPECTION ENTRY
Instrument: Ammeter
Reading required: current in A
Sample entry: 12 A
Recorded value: 50 A
